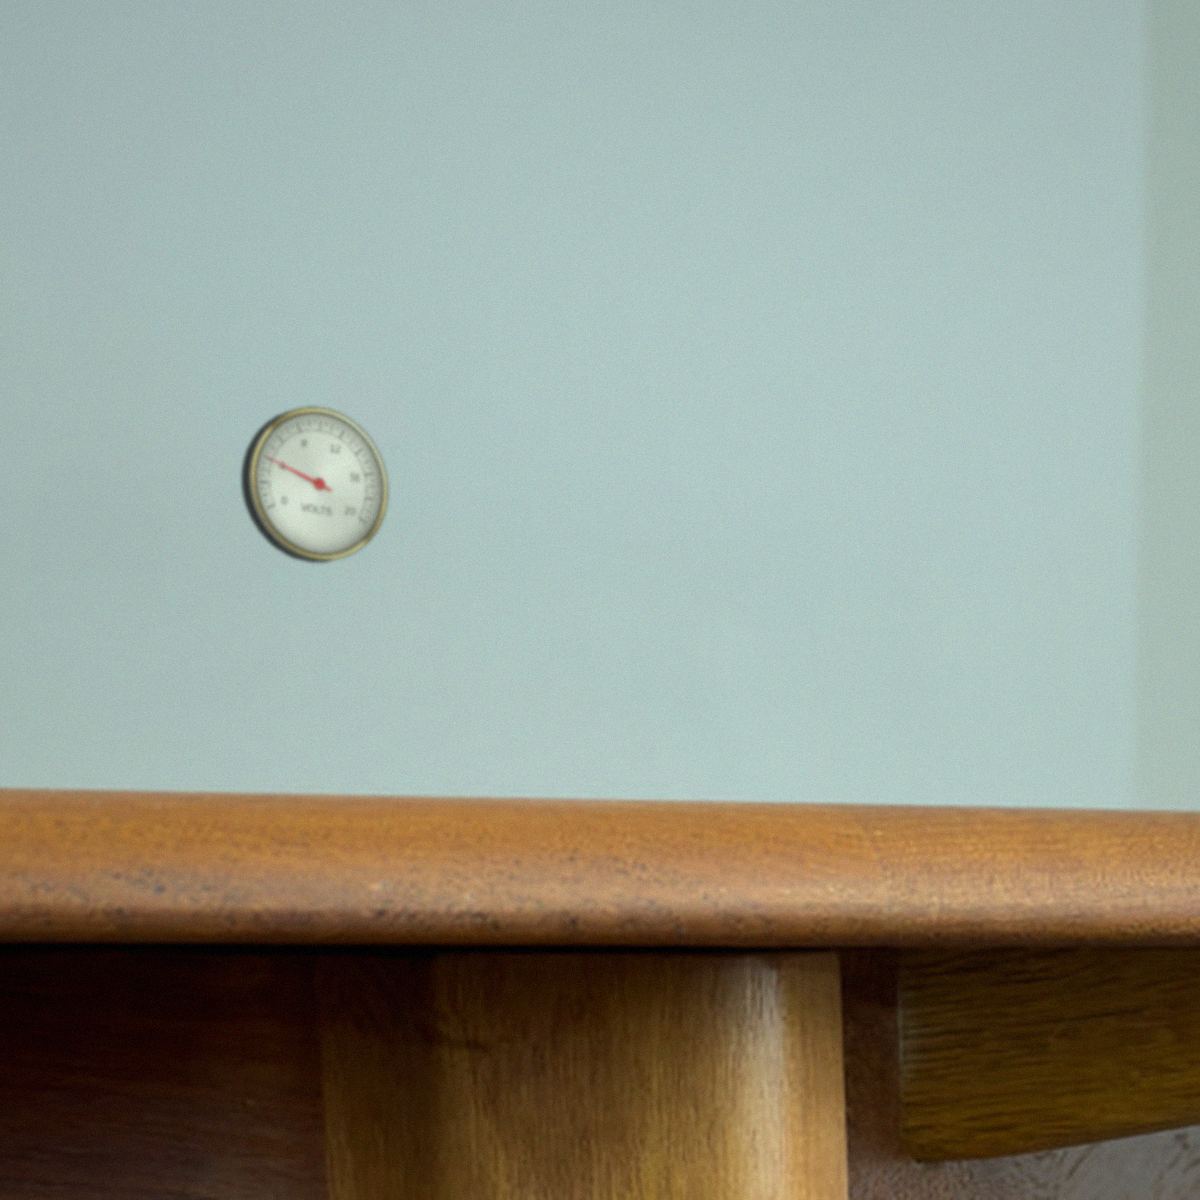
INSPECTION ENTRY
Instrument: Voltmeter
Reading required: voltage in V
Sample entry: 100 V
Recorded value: 4 V
